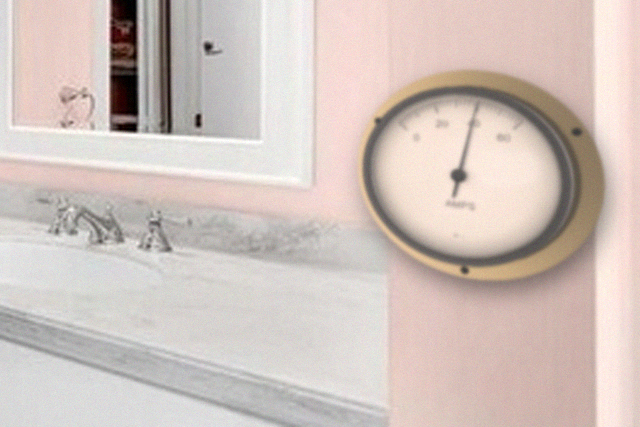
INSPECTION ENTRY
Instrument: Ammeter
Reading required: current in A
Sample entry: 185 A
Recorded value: 40 A
